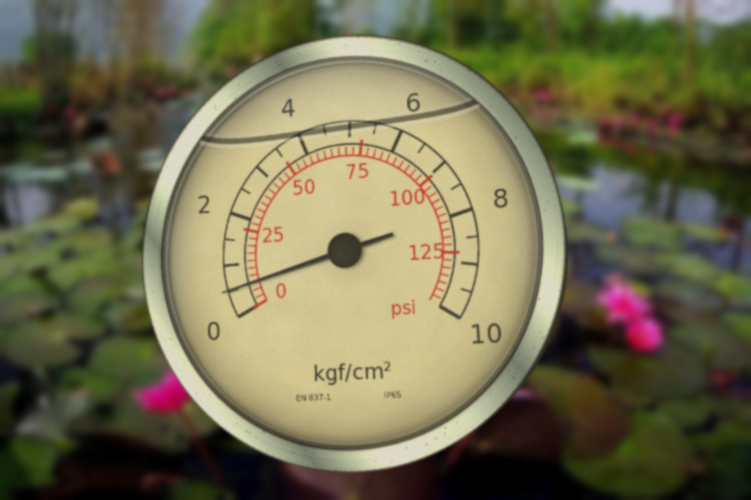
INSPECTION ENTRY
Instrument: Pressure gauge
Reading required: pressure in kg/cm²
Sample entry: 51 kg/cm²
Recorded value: 0.5 kg/cm²
